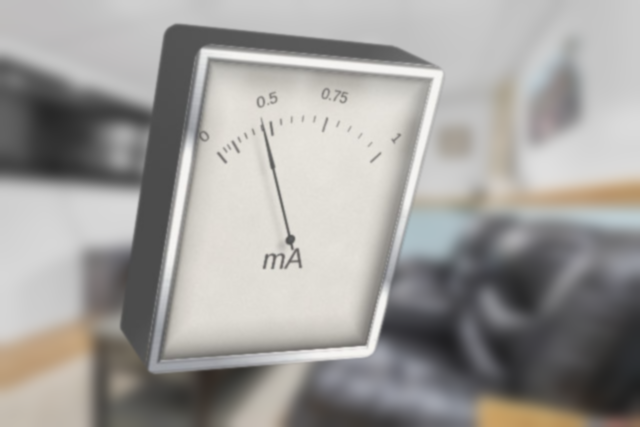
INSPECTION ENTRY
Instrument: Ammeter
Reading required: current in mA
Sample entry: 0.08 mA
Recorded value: 0.45 mA
